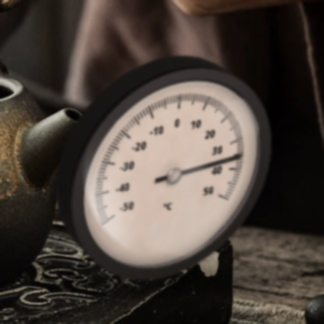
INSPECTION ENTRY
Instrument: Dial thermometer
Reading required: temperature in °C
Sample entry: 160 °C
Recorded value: 35 °C
